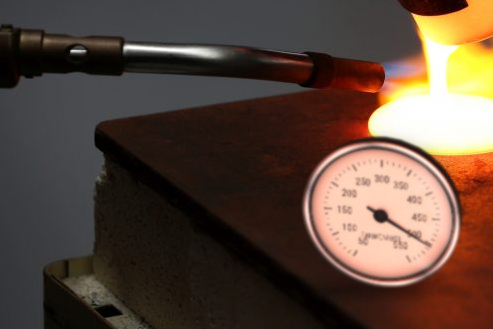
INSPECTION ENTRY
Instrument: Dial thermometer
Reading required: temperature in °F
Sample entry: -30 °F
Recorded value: 500 °F
